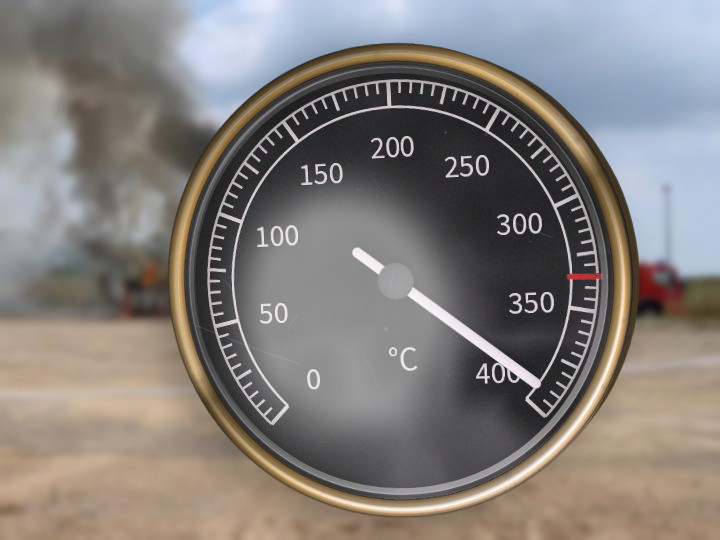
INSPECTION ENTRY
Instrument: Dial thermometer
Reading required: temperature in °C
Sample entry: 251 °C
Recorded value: 390 °C
